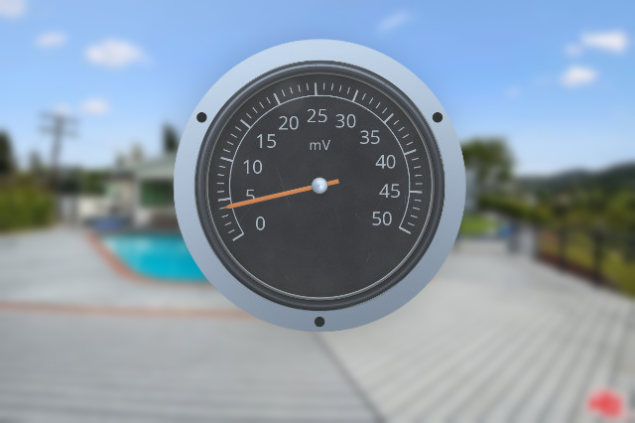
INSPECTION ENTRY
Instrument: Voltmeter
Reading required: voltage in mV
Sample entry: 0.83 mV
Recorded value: 4 mV
